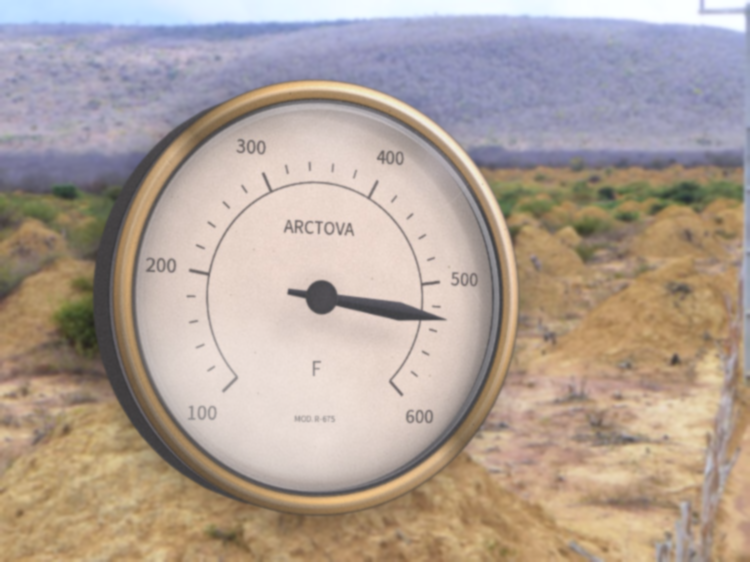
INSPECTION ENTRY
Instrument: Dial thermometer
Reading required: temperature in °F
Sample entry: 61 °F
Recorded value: 530 °F
